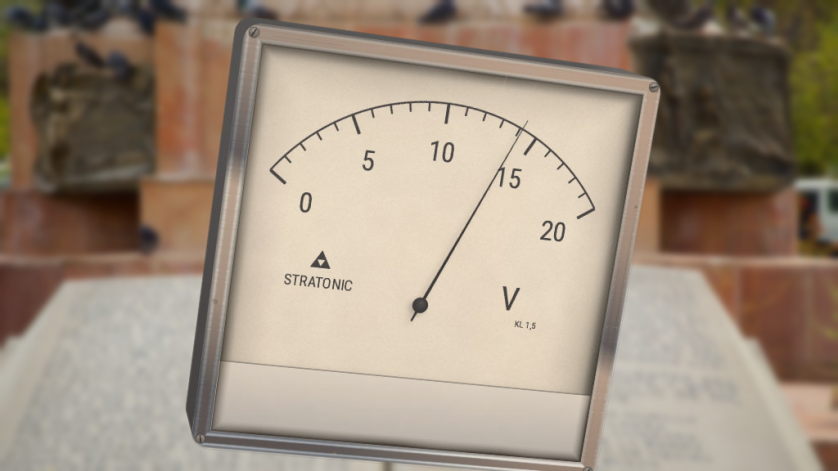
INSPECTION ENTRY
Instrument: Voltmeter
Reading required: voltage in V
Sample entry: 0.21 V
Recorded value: 14 V
